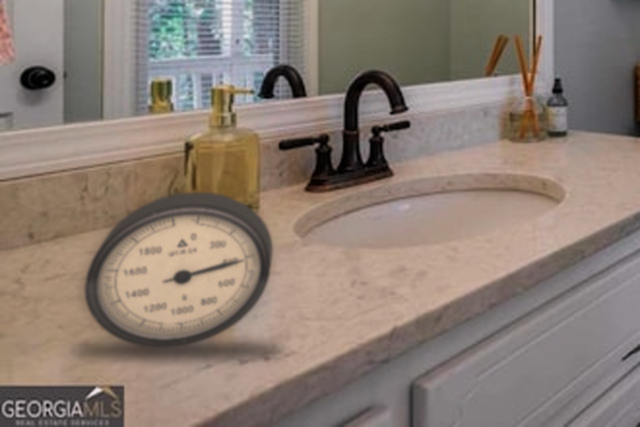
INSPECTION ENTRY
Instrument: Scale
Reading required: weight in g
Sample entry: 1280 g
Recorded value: 400 g
